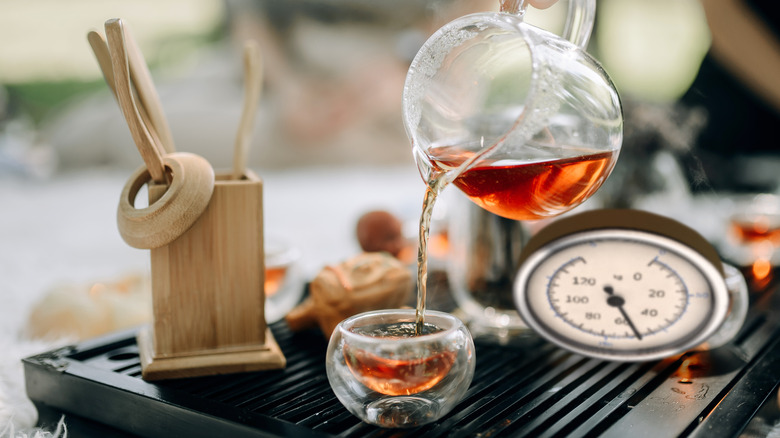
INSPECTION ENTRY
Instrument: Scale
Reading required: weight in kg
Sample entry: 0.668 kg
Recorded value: 55 kg
